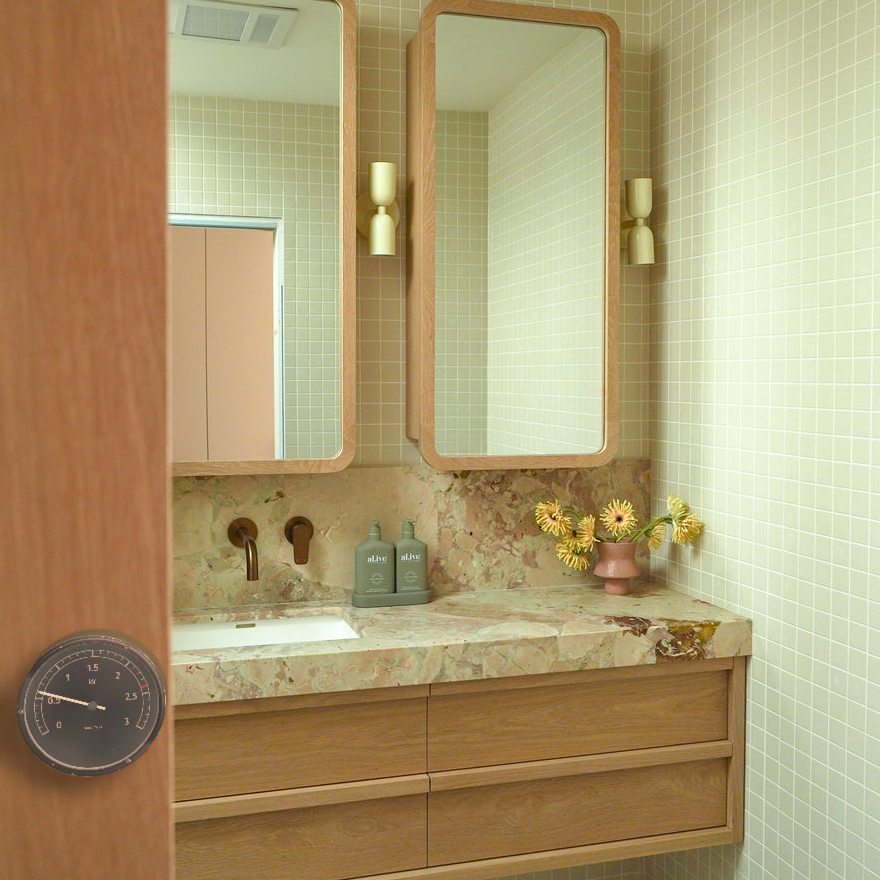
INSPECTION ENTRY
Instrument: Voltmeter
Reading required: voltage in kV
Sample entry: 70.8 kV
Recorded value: 0.6 kV
